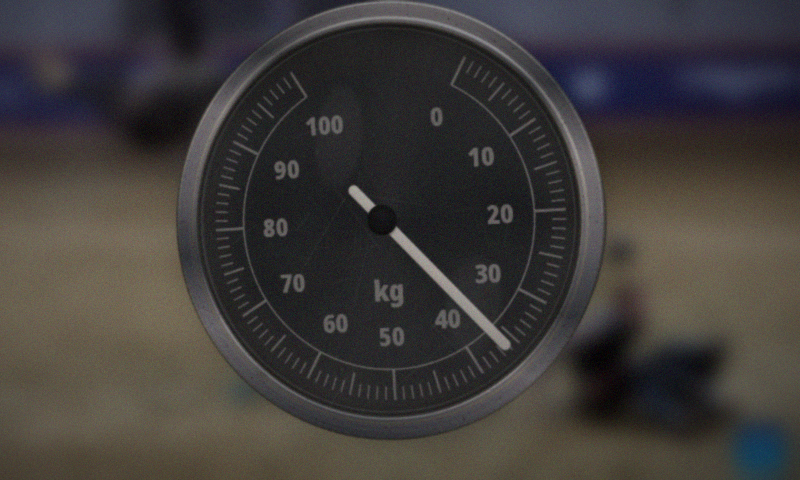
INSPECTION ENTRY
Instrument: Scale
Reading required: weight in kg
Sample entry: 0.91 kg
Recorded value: 36 kg
